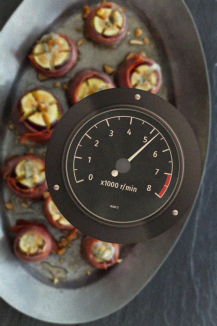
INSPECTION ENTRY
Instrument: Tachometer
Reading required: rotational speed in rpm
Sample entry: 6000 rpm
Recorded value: 5250 rpm
